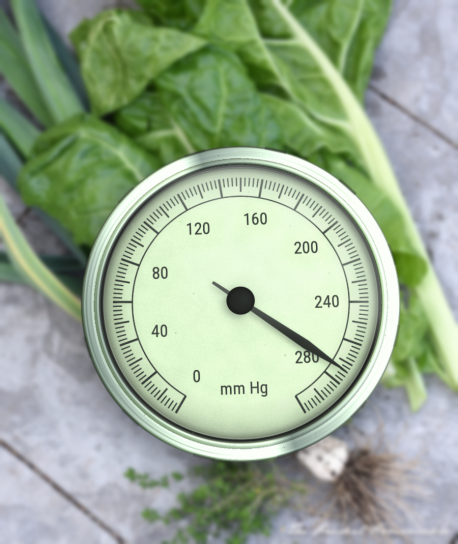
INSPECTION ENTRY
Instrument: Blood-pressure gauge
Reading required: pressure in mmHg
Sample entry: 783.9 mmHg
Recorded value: 274 mmHg
